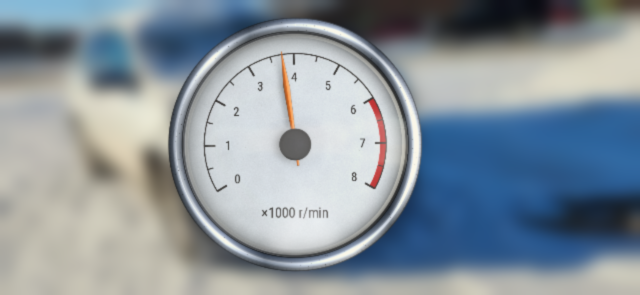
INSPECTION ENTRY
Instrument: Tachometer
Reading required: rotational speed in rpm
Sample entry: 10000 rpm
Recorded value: 3750 rpm
